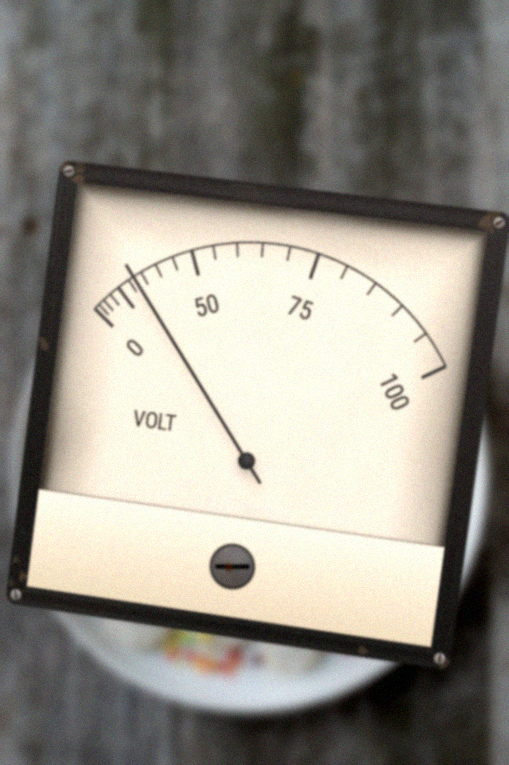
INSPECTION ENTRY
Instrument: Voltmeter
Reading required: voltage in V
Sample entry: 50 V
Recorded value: 32.5 V
